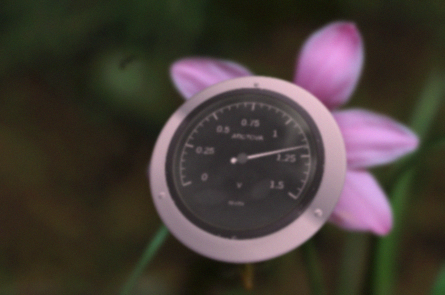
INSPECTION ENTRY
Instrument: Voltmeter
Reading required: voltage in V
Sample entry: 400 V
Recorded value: 1.2 V
